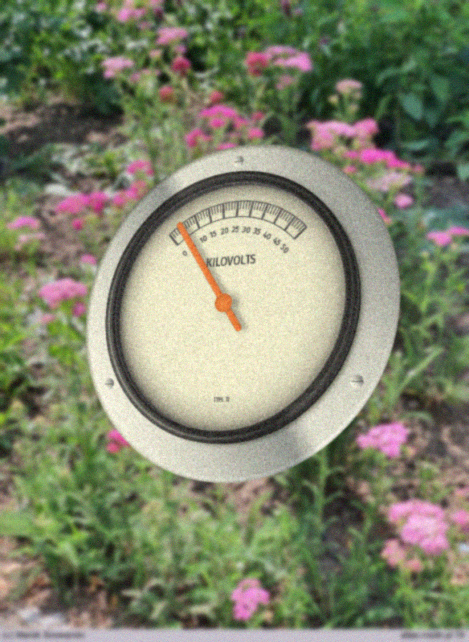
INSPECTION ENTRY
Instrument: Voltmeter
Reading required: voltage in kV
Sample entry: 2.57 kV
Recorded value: 5 kV
